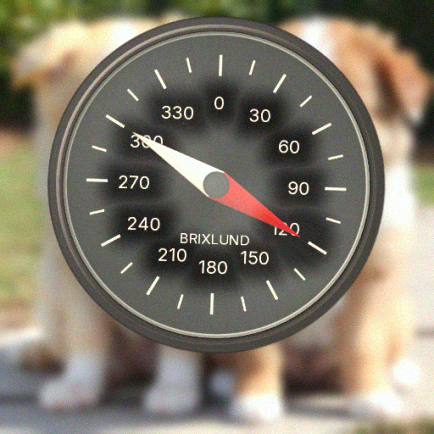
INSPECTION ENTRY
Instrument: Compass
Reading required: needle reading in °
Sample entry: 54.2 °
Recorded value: 120 °
